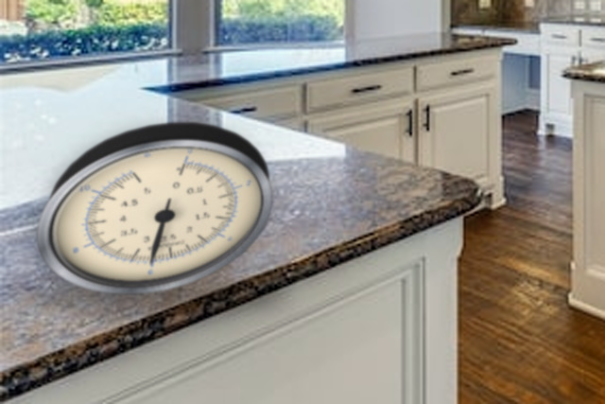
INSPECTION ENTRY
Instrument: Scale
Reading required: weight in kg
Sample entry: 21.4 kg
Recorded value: 2.75 kg
